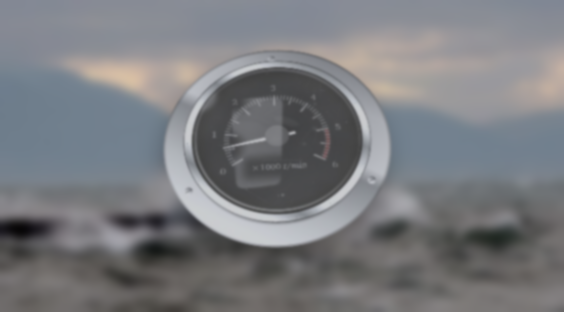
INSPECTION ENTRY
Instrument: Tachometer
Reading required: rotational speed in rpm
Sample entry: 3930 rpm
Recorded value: 500 rpm
